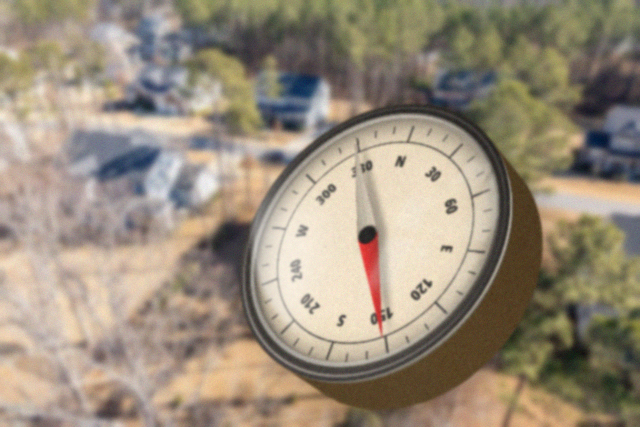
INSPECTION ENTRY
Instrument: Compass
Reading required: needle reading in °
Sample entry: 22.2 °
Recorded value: 150 °
